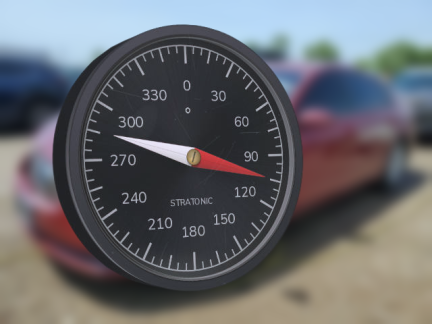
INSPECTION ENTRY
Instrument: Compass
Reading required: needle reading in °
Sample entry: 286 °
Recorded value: 105 °
